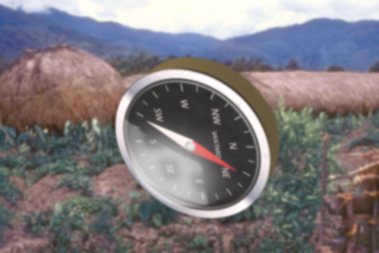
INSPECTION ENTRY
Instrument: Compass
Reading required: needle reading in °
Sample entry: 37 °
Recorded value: 30 °
